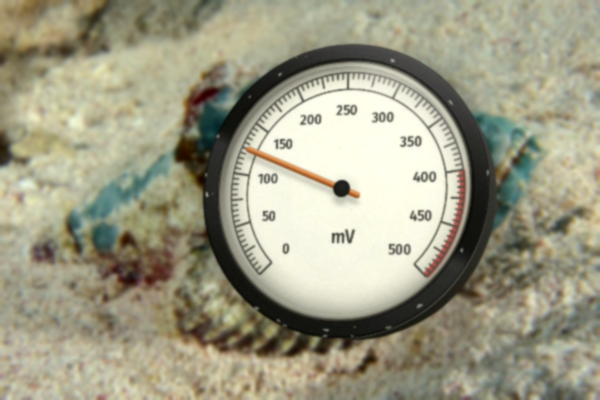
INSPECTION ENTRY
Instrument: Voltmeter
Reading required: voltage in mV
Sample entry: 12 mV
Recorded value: 125 mV
